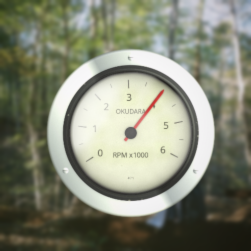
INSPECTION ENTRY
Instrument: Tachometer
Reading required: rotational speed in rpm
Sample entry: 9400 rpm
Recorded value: 4000 rpm
